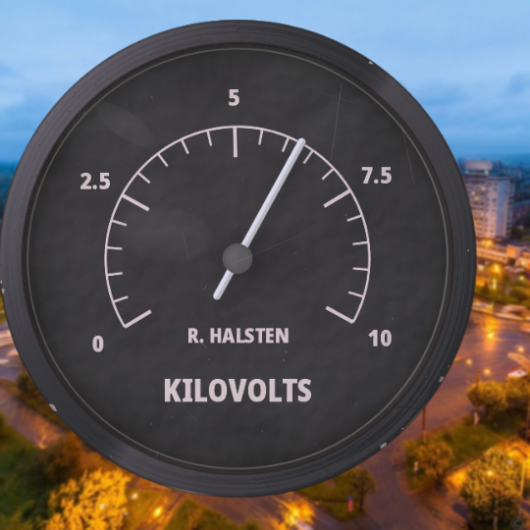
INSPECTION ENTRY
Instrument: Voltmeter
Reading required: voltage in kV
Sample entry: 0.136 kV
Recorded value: 6.25 kV
